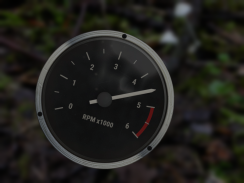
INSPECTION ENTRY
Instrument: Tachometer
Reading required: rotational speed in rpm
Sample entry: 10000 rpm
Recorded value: 4500 rpm
